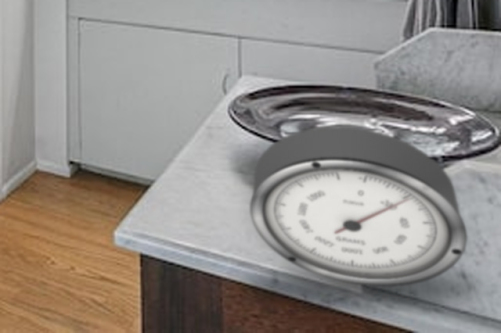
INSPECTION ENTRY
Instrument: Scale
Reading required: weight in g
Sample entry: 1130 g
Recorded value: 200 g
